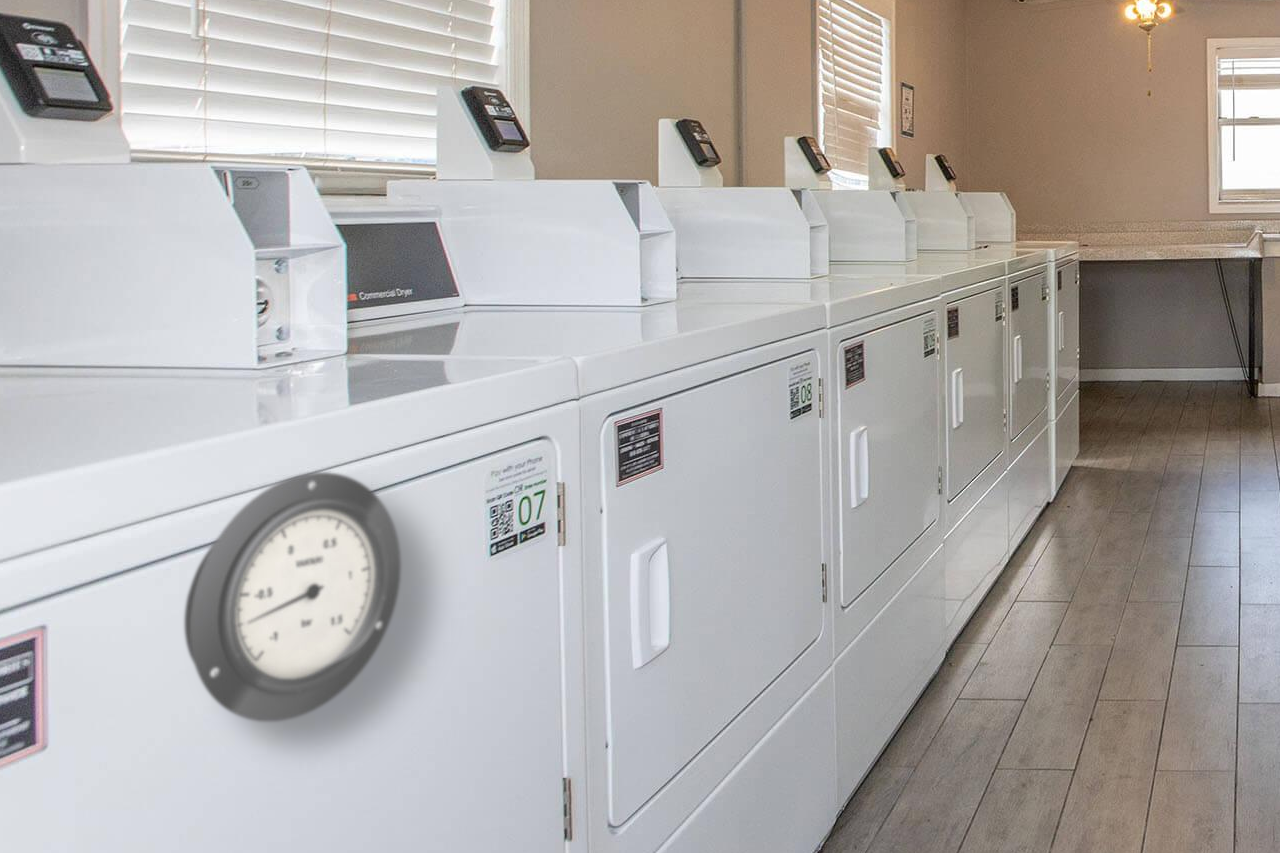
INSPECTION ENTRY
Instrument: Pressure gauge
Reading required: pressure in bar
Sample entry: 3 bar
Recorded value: -0.7 bar
